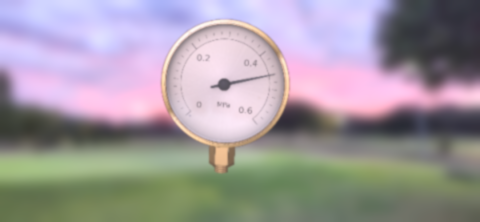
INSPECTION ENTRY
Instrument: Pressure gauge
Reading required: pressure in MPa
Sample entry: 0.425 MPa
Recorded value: 0.46 MPa
